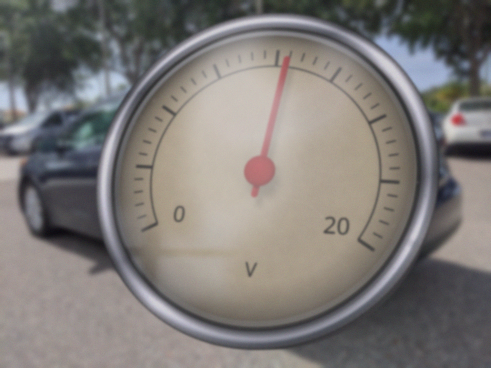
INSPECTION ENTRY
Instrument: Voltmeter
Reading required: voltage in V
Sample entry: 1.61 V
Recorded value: 10.5 V
